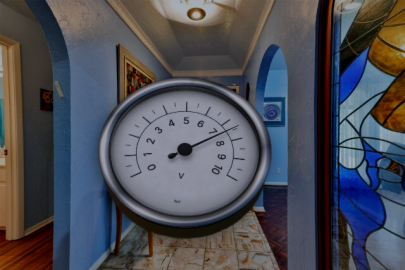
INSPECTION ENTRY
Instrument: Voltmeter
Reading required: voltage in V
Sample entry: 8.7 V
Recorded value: 7.5 V
